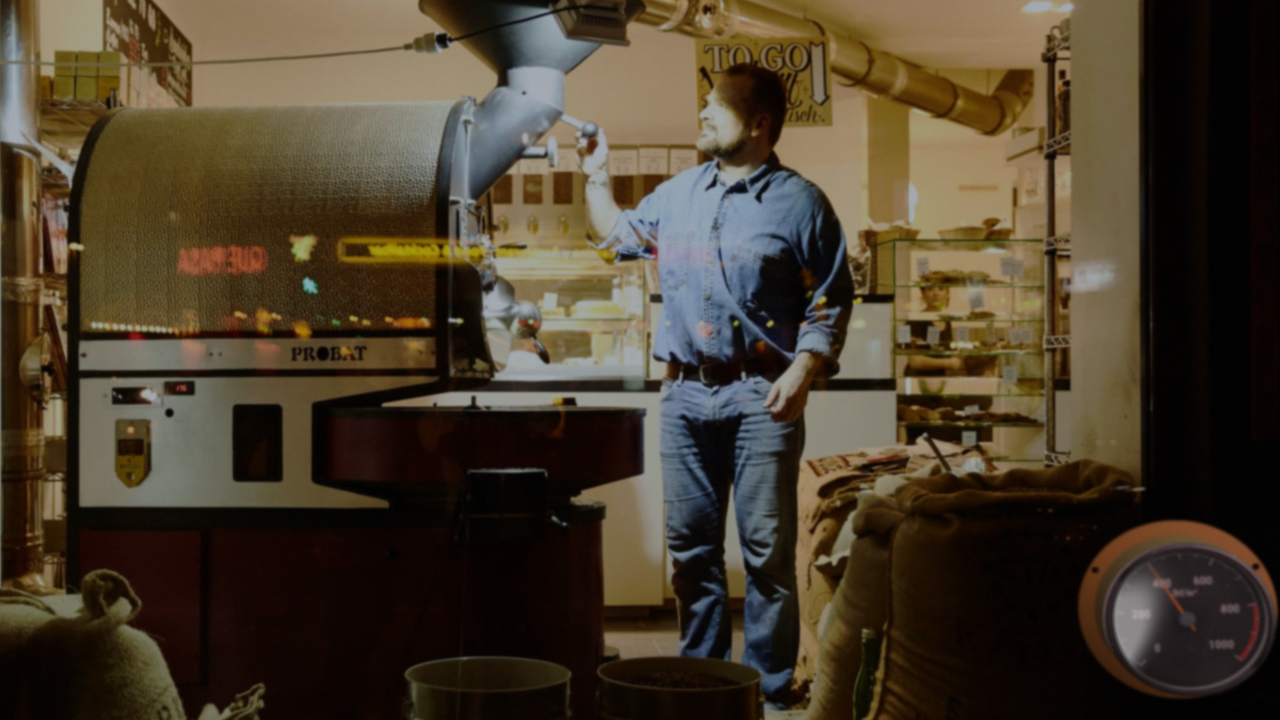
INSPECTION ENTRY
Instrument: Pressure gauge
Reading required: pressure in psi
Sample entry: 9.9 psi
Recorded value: 400 psi
